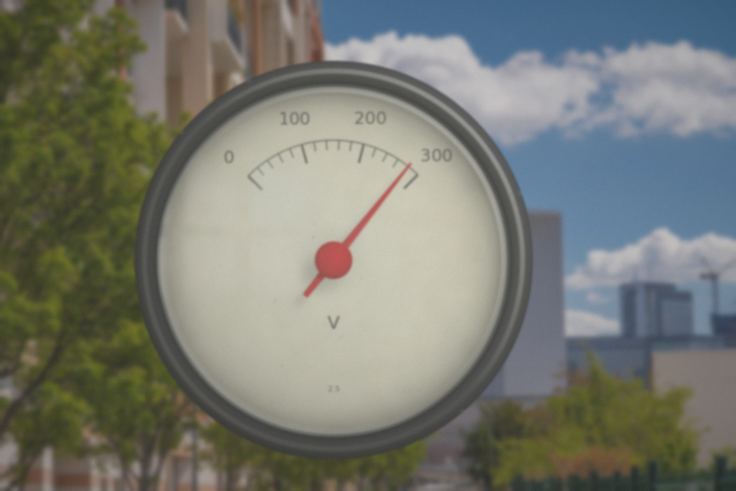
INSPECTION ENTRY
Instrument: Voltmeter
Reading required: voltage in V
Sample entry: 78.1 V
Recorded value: 280 V
